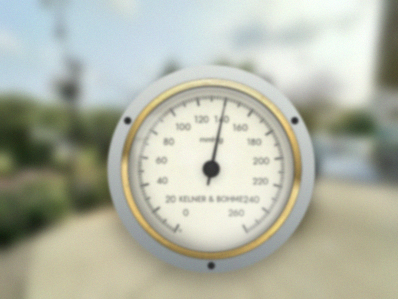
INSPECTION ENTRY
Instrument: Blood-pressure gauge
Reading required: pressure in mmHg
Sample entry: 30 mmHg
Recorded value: 140 mmHg
